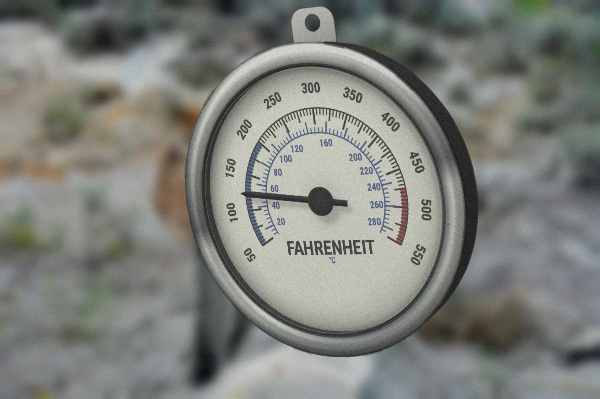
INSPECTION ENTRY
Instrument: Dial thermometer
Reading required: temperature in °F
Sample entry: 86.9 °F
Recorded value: 125 °F
